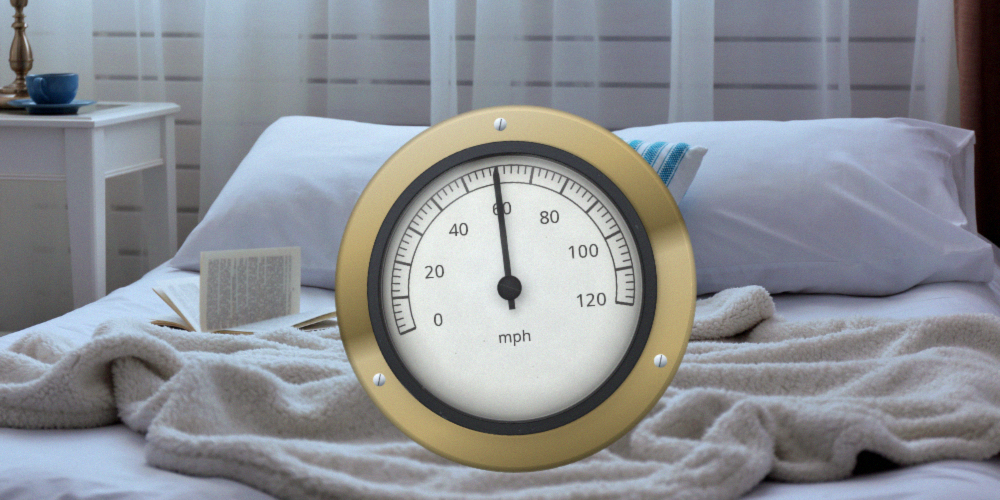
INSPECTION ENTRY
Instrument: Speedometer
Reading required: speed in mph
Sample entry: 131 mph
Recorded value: 60 mph
